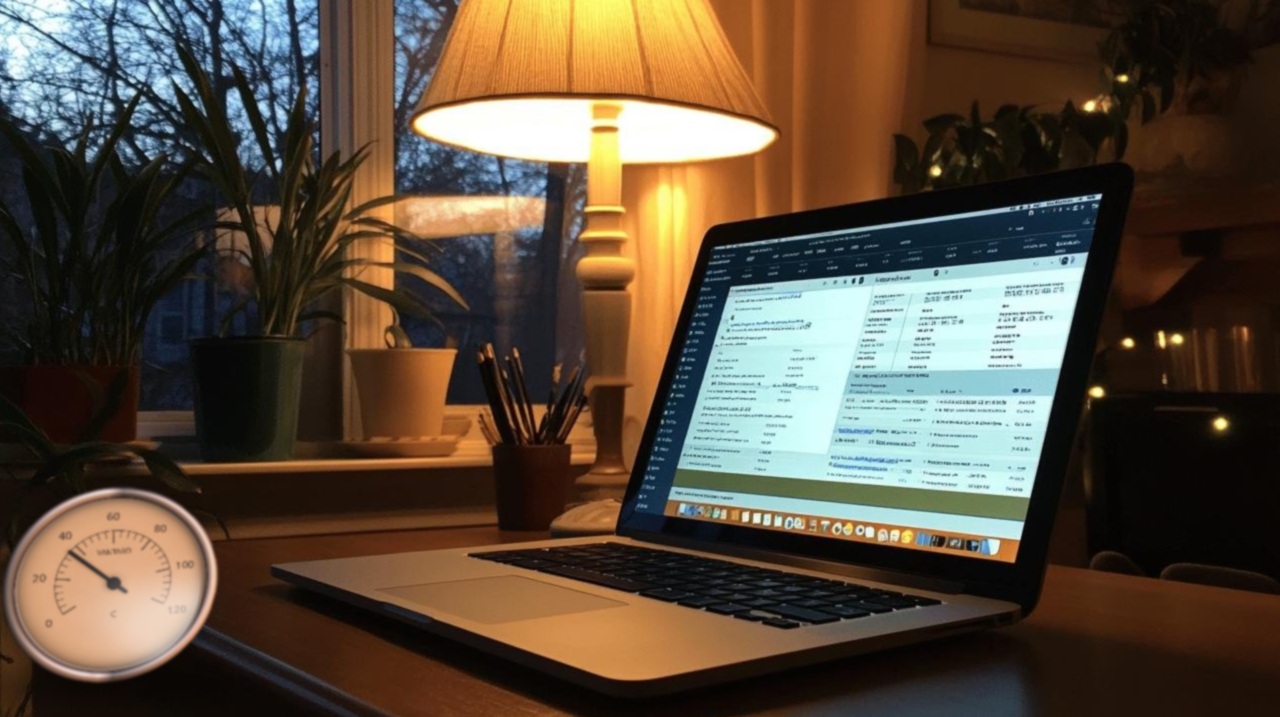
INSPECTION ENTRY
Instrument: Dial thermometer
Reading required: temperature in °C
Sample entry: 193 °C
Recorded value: 36 °C
